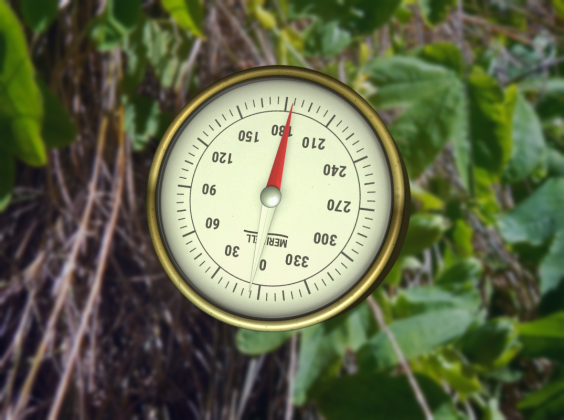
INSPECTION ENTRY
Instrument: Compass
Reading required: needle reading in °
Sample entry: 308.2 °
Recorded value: 185 °
